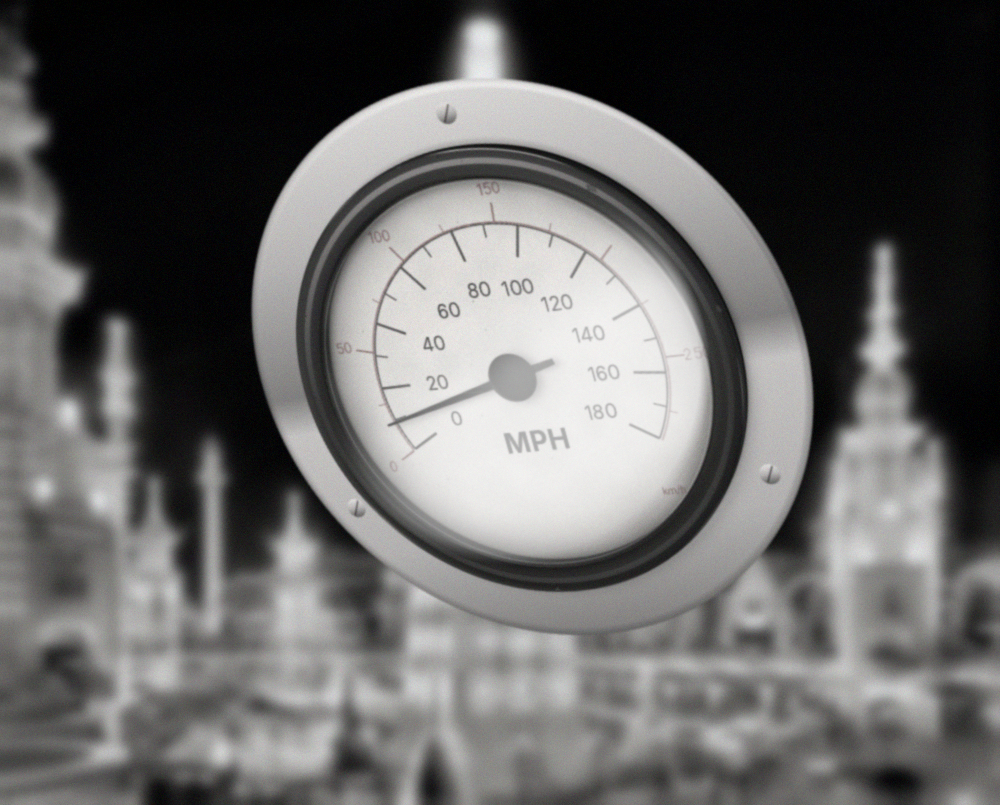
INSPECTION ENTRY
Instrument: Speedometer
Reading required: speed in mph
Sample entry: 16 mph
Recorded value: 10 mph
